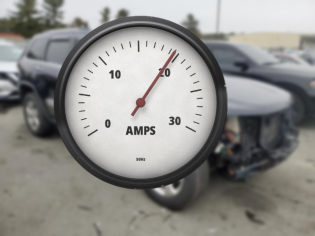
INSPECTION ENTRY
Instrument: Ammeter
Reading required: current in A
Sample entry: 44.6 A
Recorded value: 19.5 A
